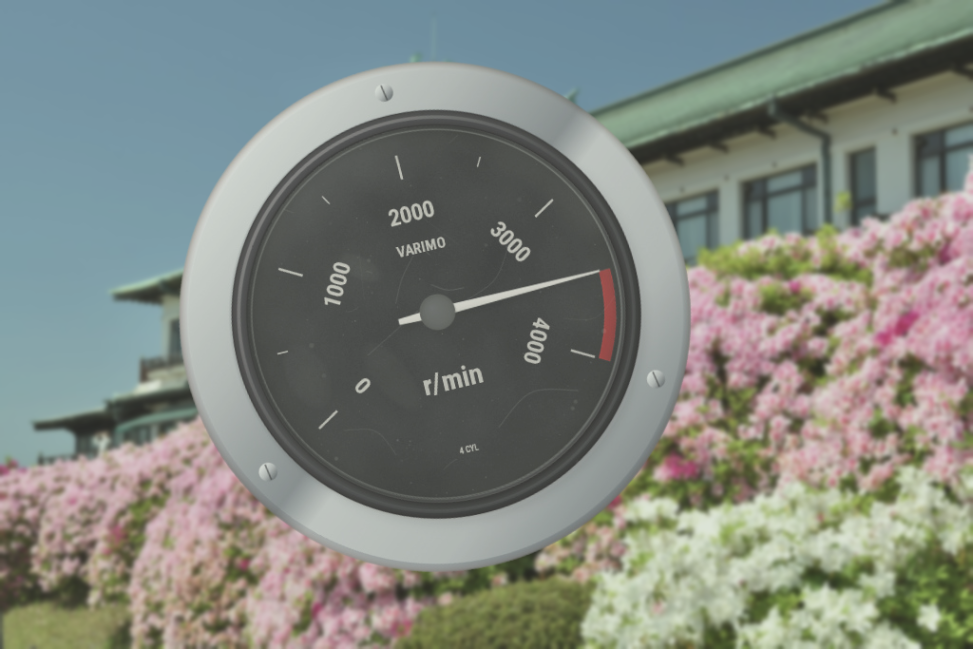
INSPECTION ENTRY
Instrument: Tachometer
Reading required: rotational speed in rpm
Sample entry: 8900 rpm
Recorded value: 3500 rpm
